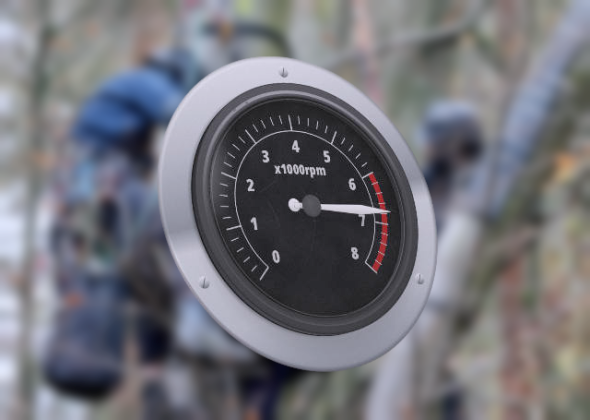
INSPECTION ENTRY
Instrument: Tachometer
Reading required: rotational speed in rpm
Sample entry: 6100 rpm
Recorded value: 6800 rpm
